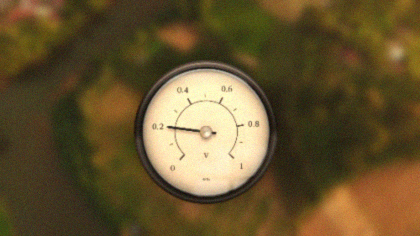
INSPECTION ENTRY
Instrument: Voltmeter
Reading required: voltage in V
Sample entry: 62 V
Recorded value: 0.2 V
